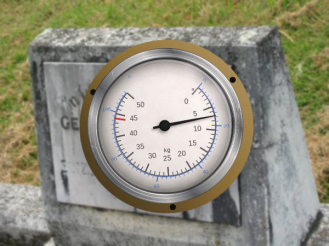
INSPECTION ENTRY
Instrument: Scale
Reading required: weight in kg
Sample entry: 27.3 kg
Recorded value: 7 kg
